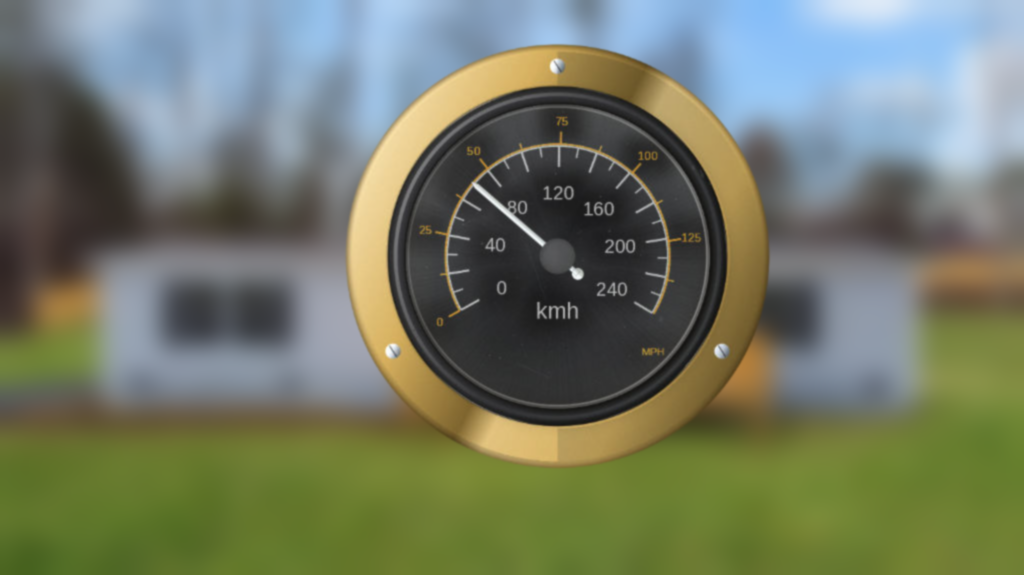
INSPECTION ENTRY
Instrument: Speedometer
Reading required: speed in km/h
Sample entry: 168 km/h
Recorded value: 70 km/h
